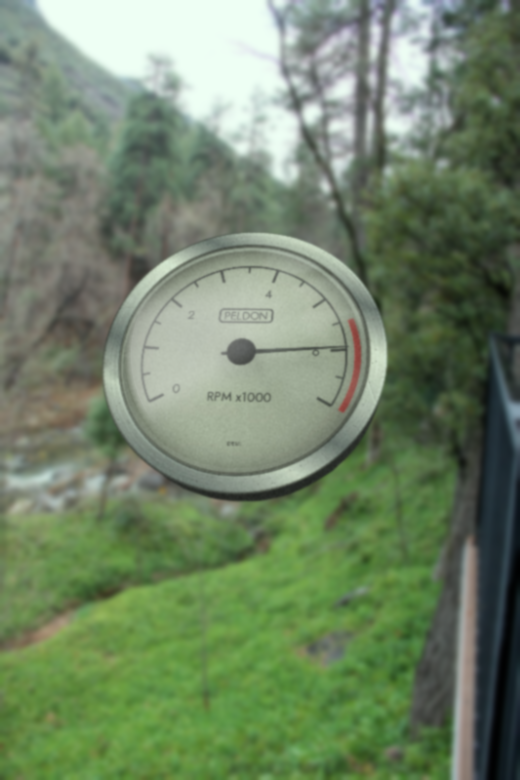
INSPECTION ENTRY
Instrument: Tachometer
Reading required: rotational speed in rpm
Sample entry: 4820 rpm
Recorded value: 6000 rpm
